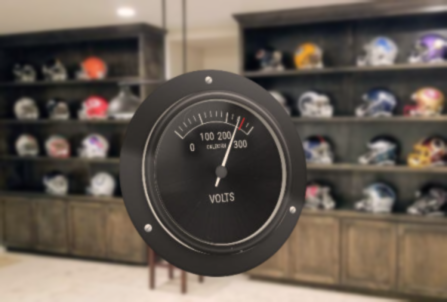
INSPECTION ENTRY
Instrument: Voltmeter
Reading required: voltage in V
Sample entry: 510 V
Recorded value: 240 V
